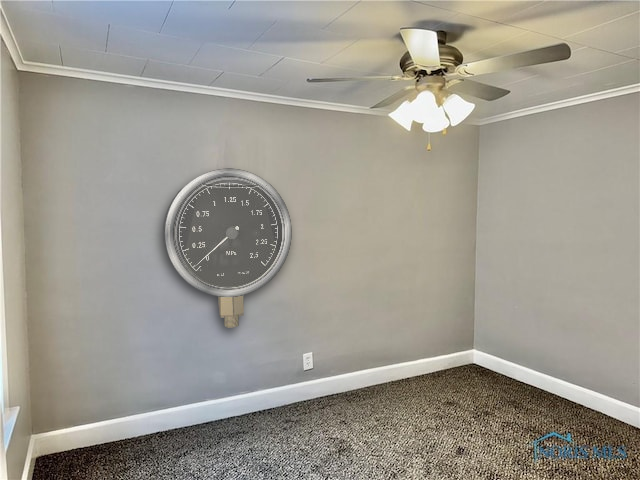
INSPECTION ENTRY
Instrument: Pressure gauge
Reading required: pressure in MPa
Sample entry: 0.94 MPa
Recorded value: 0.05 MPa
